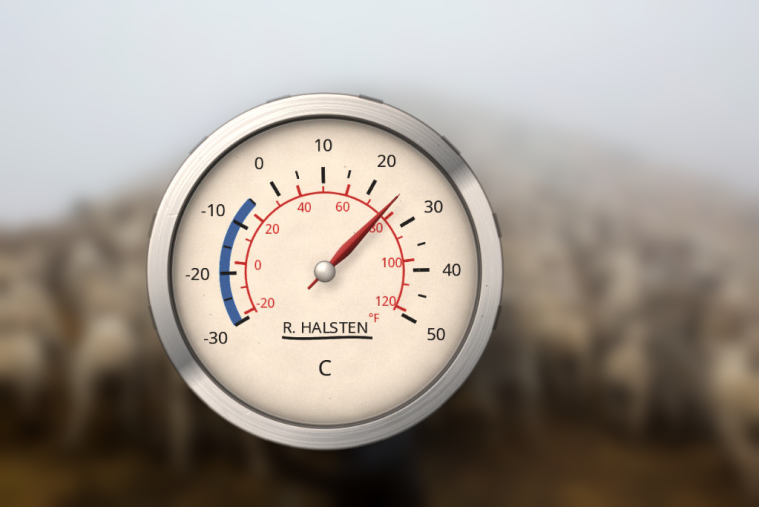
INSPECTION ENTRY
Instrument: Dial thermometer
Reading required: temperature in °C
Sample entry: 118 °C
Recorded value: 25 °C
